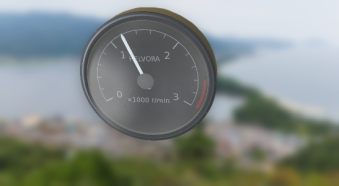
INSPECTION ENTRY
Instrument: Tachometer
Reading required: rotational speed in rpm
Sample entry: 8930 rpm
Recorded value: 1200 rpm
